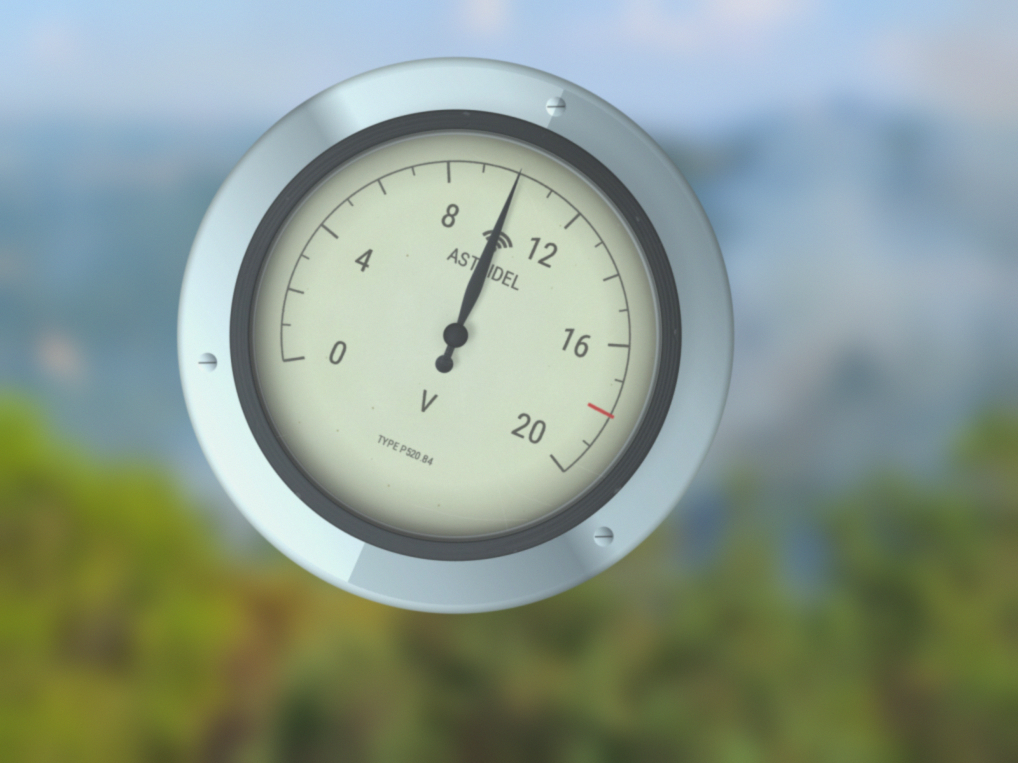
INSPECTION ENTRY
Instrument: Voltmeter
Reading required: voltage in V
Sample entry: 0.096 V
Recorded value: 10 V
